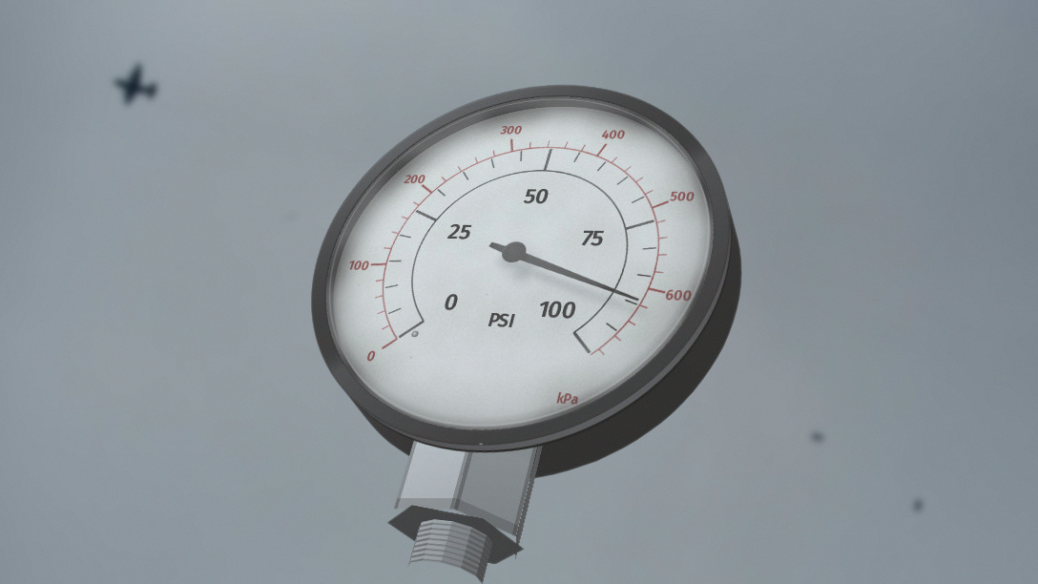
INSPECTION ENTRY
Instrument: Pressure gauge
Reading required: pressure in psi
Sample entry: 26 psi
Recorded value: 90 psi
